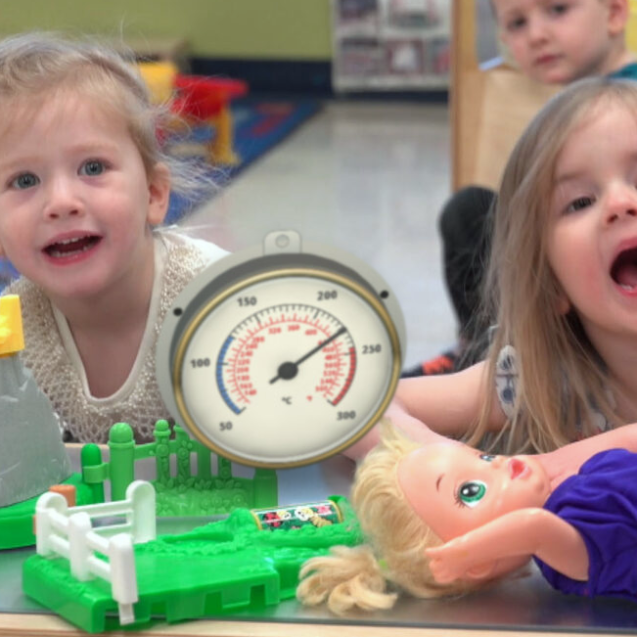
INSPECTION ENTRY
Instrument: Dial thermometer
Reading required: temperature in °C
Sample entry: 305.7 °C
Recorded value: 225 °C
